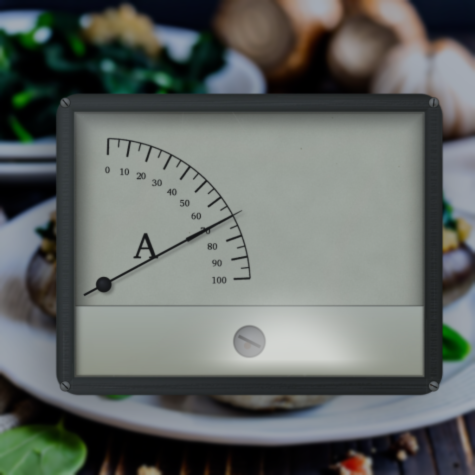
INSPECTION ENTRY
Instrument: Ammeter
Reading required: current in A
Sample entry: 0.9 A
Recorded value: 70 A
